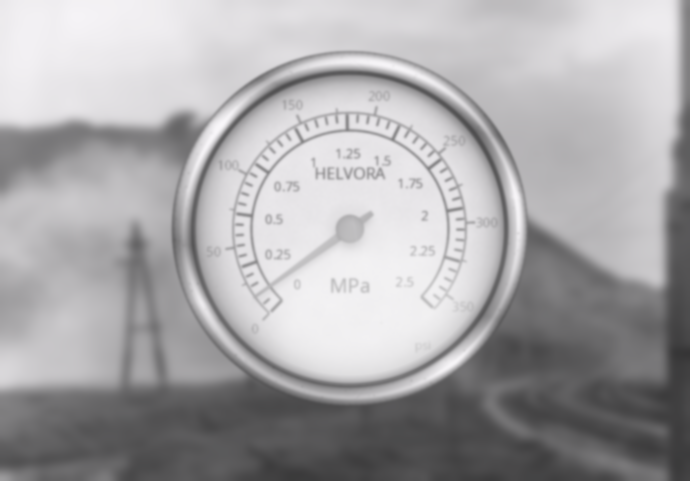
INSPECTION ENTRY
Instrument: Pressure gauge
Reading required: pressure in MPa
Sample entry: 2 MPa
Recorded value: 0.1 MPa
